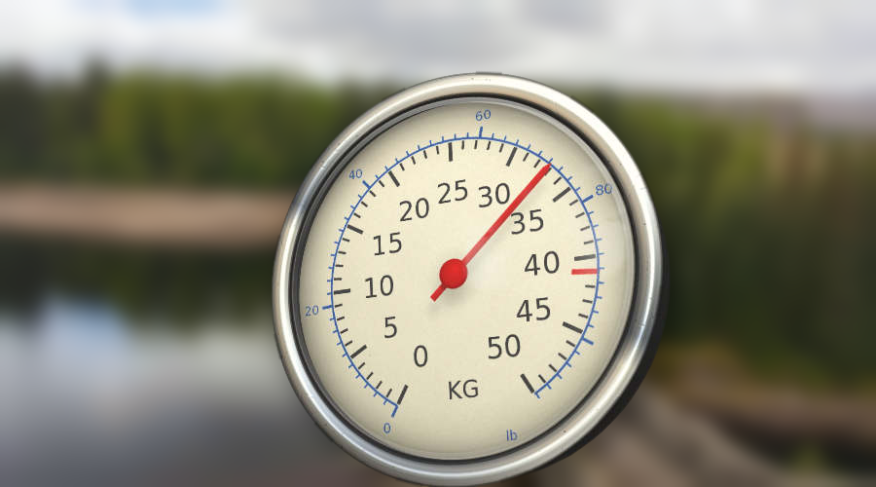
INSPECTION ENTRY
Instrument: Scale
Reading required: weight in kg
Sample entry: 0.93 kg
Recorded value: 33 kg
